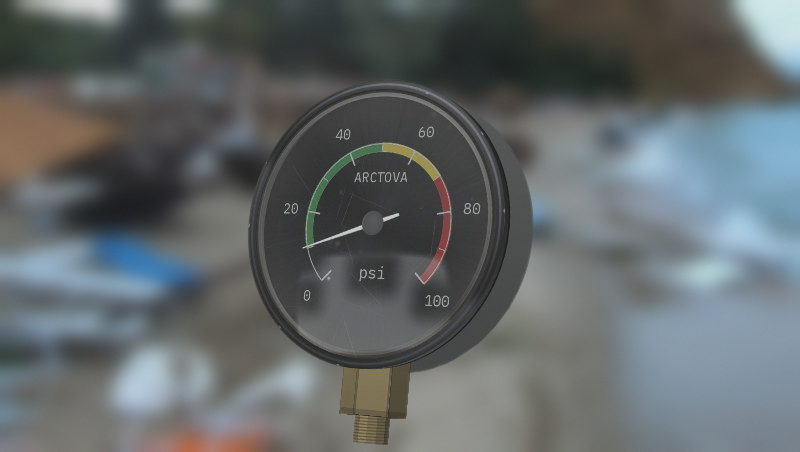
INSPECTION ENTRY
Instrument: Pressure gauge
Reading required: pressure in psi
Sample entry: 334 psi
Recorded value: 10 psi
